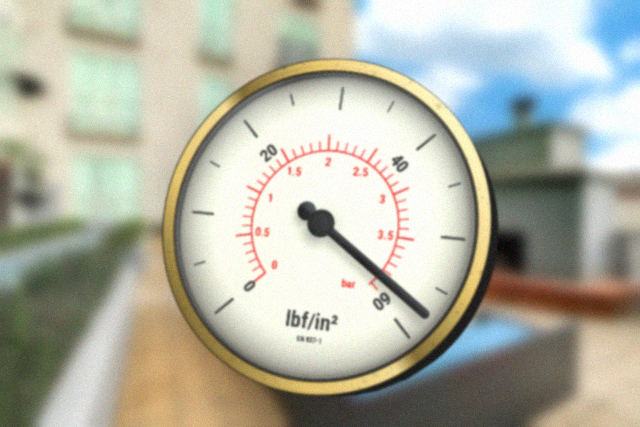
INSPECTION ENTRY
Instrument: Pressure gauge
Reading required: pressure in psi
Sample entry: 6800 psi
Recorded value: 57.5 psi
